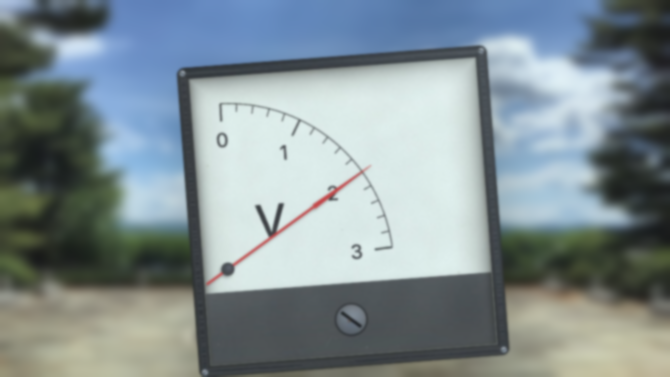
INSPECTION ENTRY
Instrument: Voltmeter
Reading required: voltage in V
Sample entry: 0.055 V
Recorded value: 2 V
